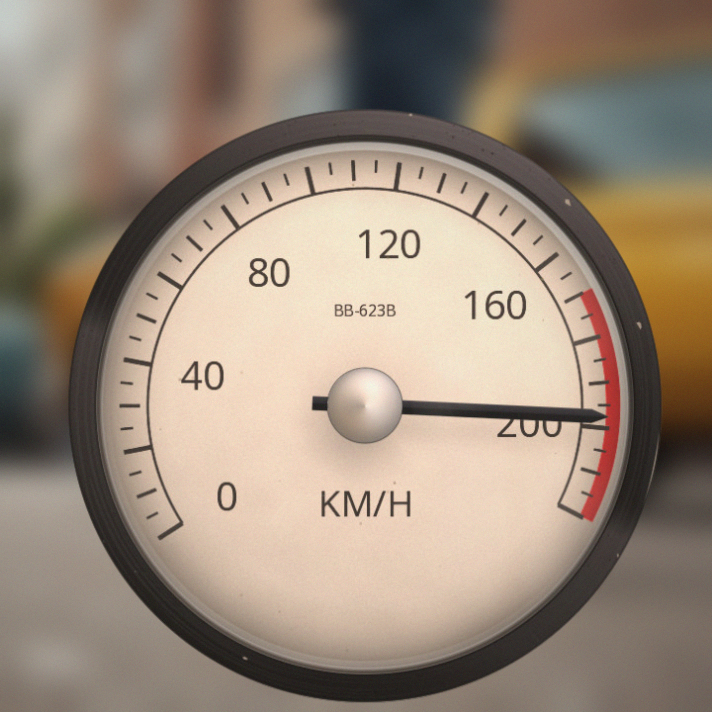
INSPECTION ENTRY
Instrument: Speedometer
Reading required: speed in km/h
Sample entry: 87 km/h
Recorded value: 197.5 km/h
